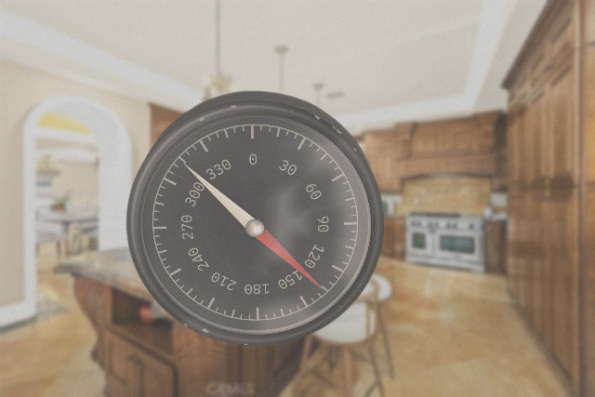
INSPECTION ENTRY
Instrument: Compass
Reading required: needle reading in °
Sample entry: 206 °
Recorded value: 135 °
